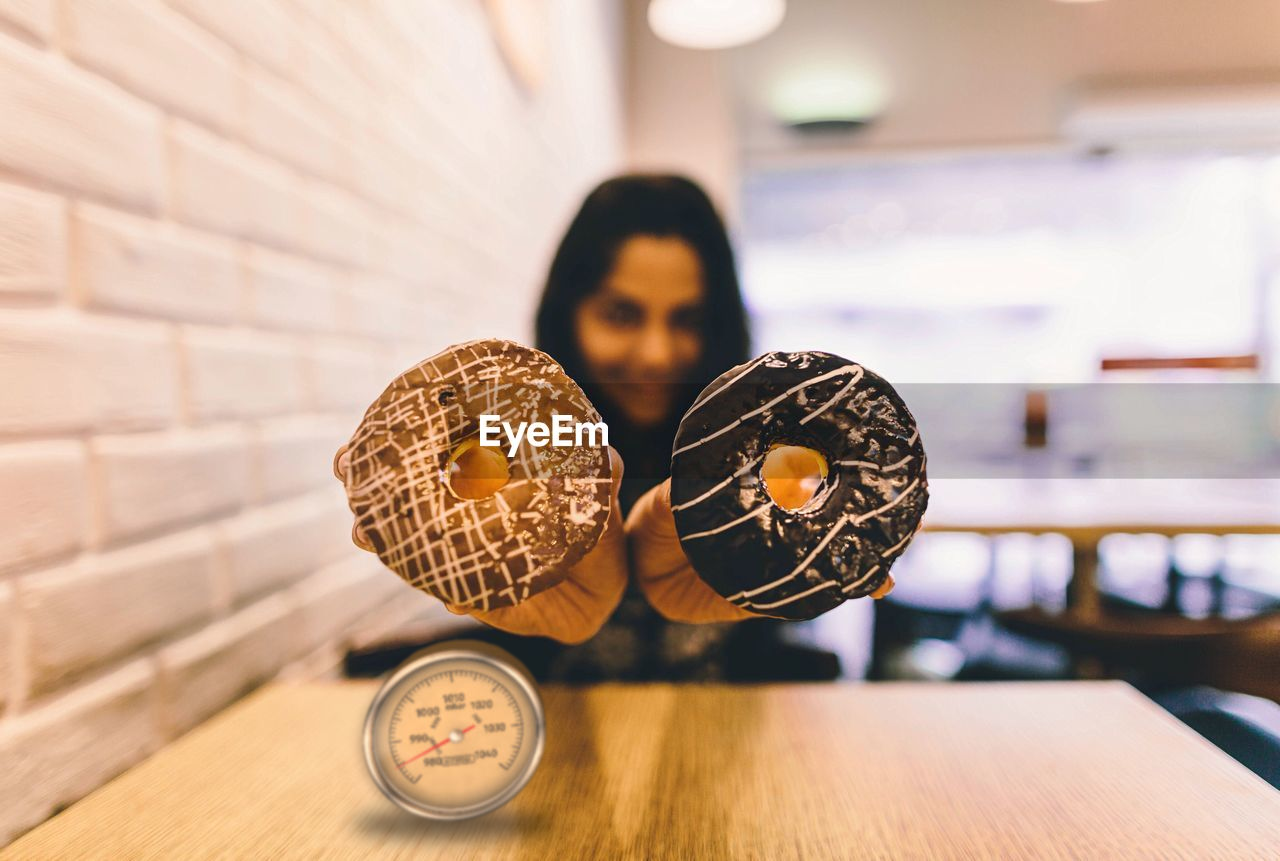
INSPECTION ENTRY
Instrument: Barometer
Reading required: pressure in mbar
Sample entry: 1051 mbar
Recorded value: 985 mbar
